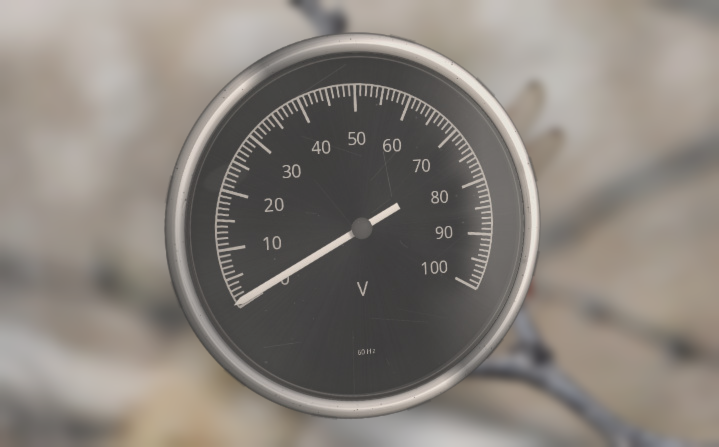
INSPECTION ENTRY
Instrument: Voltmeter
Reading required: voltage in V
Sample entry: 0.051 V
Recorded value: 1 V
